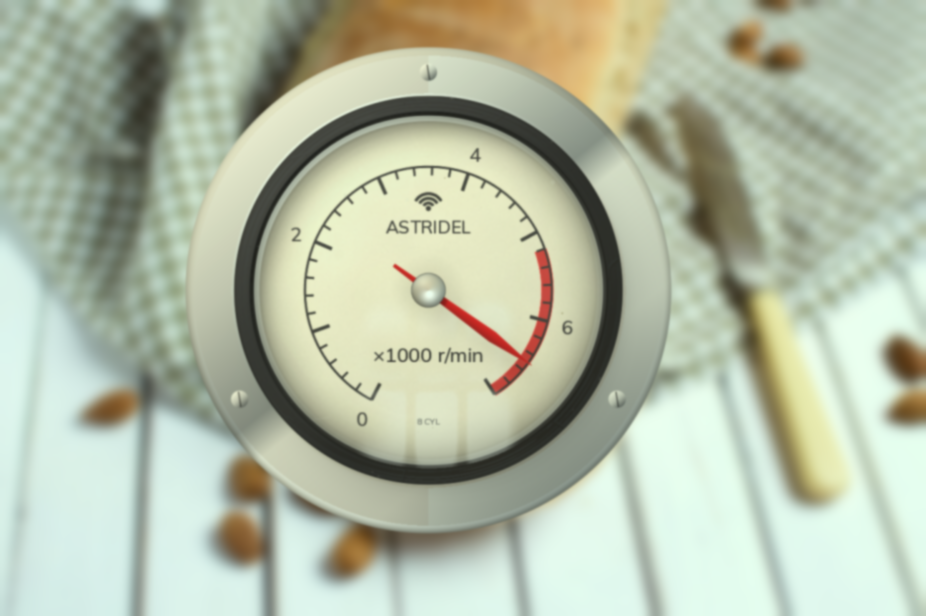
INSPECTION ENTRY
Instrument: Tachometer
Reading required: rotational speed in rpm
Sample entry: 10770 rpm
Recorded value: 6500 rpm
